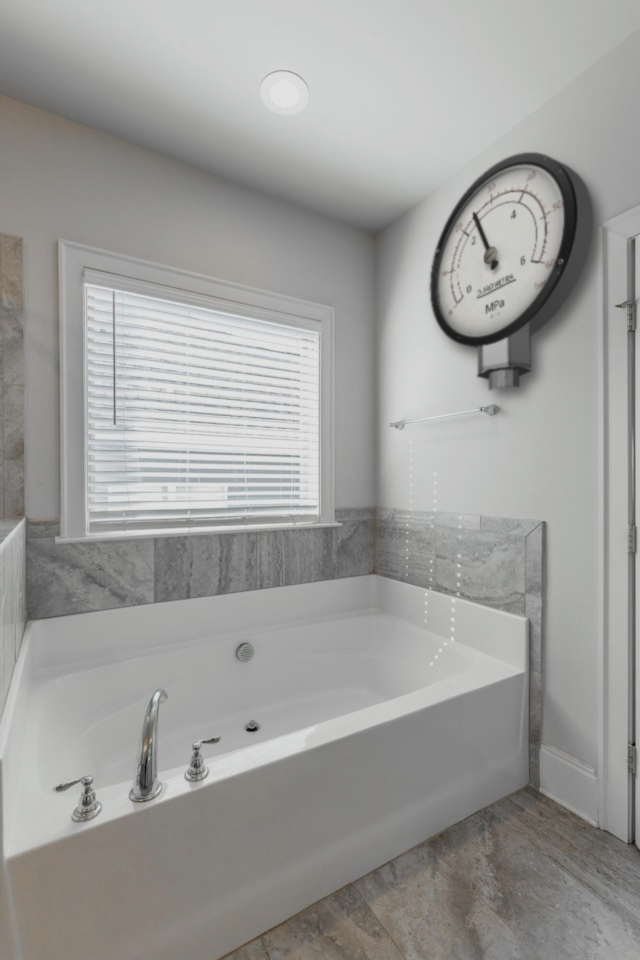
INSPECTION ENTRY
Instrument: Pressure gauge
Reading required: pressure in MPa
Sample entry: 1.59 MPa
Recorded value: 2.5 MPa
